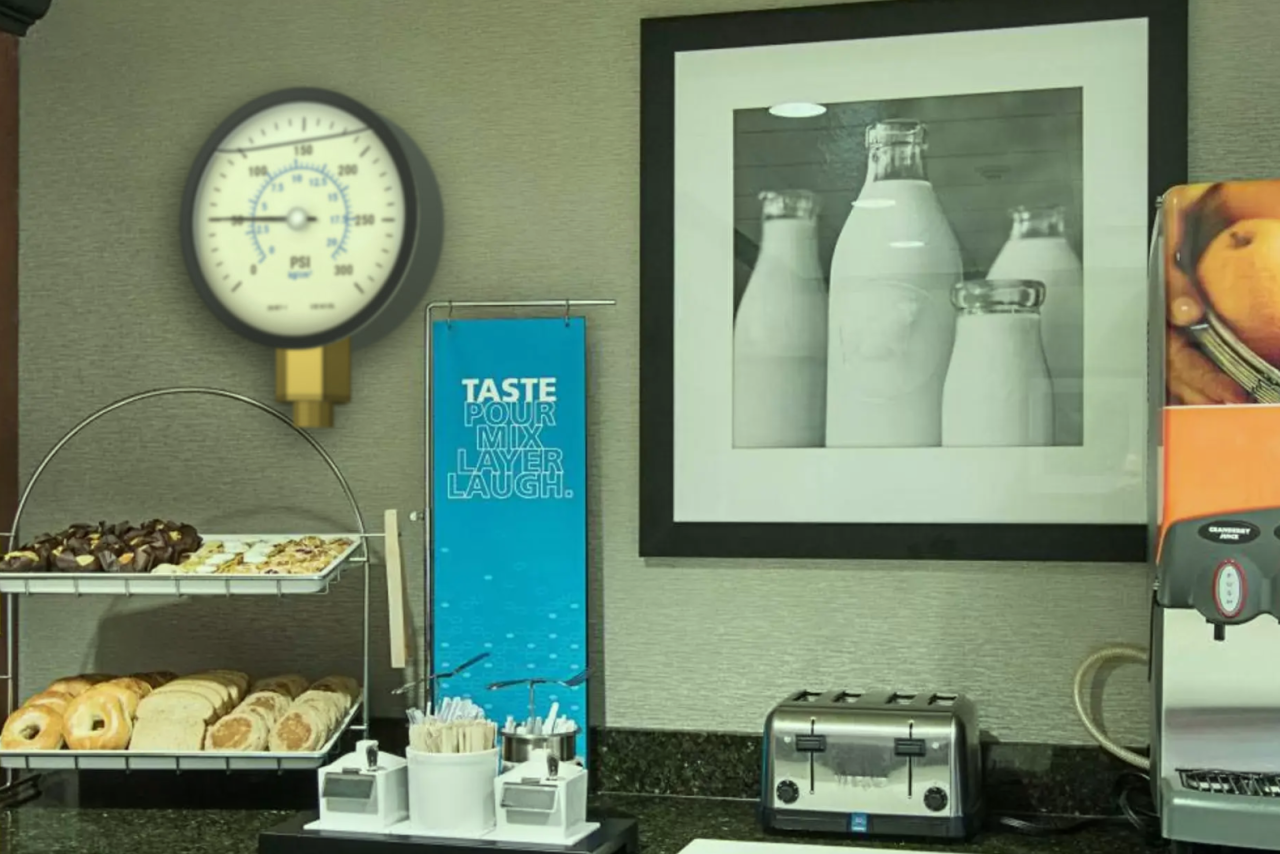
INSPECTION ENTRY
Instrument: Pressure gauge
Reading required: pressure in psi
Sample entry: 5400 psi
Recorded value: 50 psi
